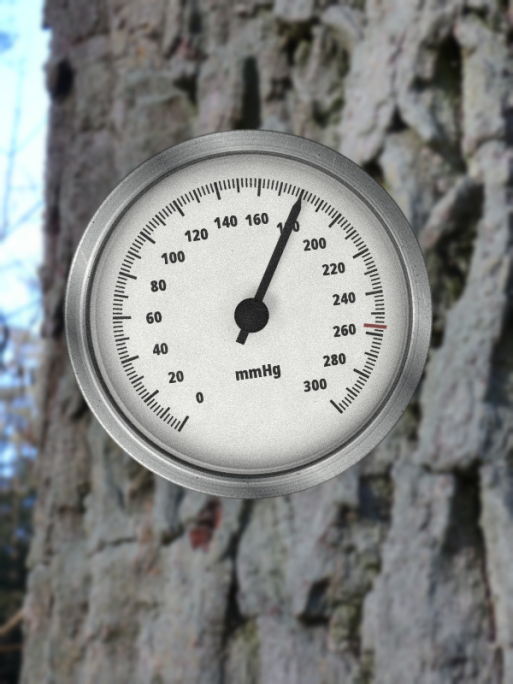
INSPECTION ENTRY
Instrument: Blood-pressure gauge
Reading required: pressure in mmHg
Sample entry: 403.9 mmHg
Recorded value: 180 mmHg
